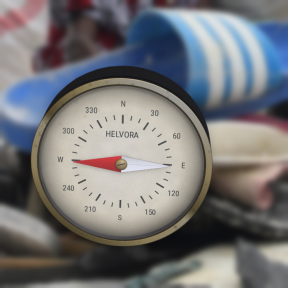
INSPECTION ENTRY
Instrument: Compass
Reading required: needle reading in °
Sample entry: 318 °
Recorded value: 270 °
